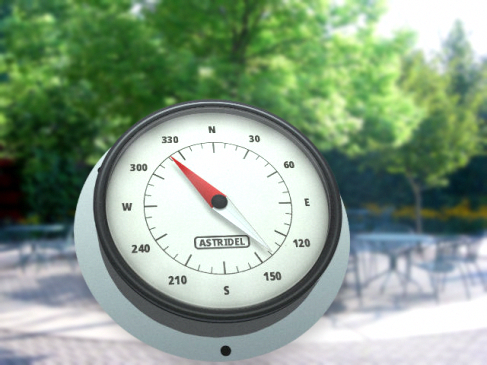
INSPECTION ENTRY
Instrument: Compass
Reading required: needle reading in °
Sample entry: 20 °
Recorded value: 320 °
